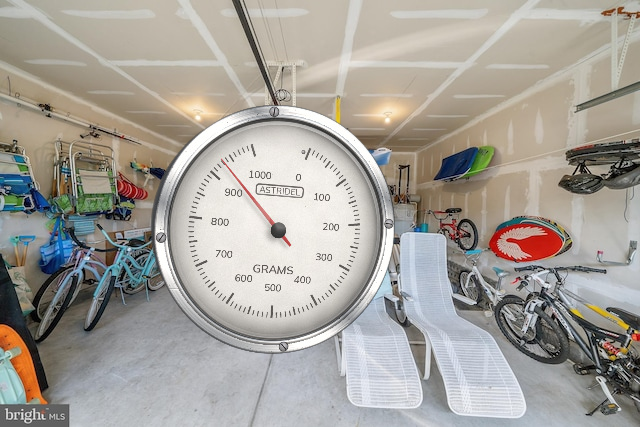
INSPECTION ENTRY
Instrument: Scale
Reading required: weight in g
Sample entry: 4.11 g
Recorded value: 930 g
